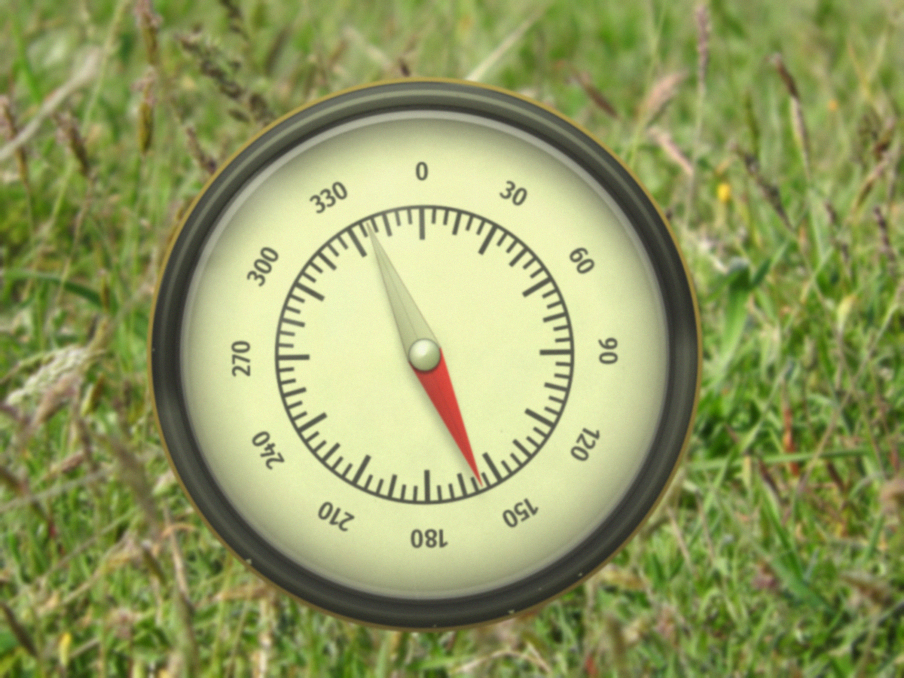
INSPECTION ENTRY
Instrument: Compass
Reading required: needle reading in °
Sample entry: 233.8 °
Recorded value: 157.5 °
